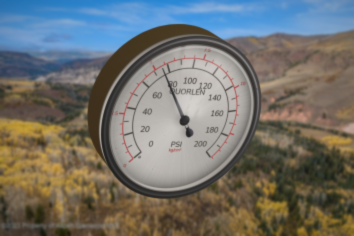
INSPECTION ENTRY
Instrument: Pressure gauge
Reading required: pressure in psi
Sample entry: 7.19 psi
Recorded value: 75 psi
